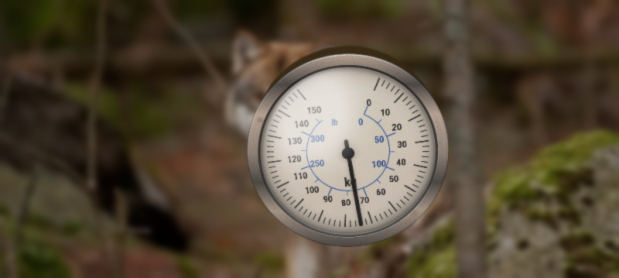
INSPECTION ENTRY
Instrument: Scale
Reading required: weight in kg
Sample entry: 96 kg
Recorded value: 74 kg
